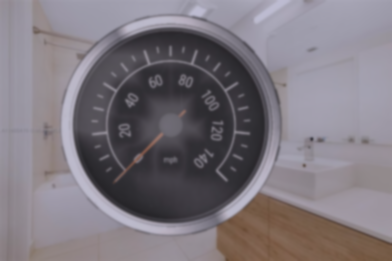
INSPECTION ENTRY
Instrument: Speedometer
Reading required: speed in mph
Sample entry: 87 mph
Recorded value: 0 mph
